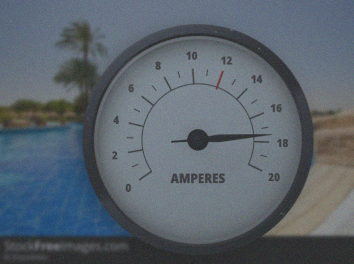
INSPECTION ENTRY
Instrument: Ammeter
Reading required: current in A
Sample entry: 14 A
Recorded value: 17.5 A
